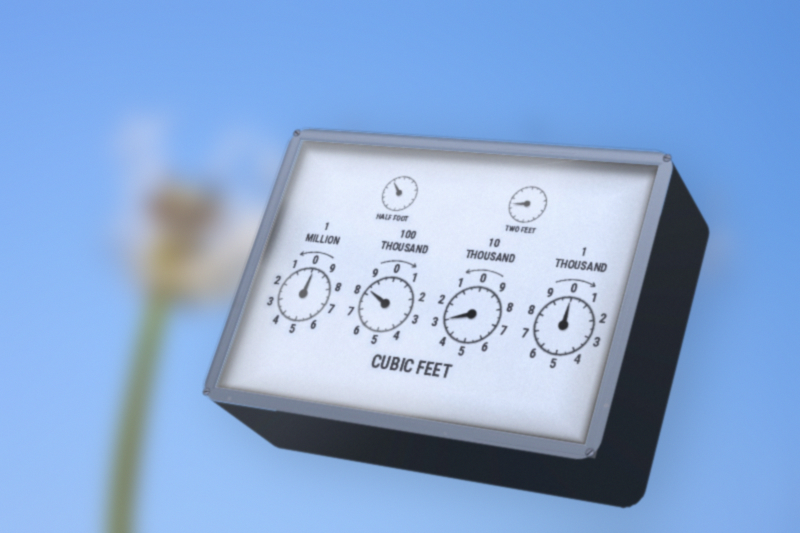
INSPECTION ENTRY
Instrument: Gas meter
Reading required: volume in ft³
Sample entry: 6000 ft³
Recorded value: 983000 ft³
